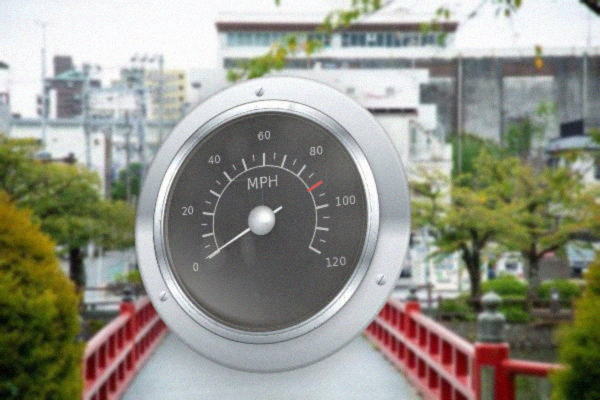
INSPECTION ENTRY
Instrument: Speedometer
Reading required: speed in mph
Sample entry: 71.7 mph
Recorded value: 0 mph
